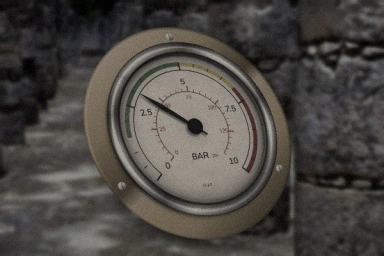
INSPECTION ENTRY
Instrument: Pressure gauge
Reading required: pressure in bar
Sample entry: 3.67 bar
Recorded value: 3 bar
